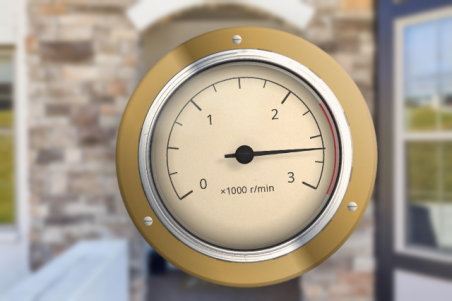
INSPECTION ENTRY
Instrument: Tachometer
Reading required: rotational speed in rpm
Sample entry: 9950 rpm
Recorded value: 2625 rpm
